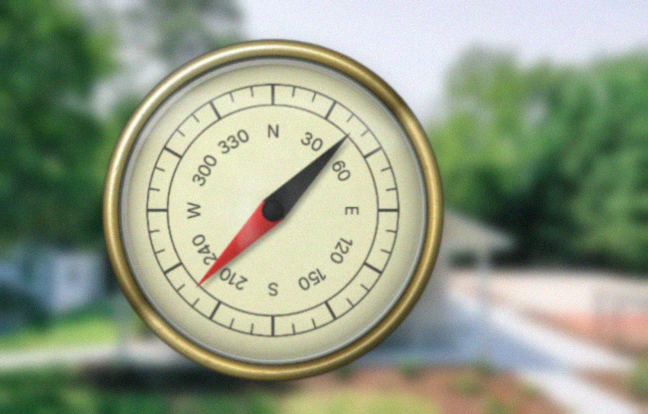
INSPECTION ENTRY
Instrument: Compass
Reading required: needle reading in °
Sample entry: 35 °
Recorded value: 225 °
